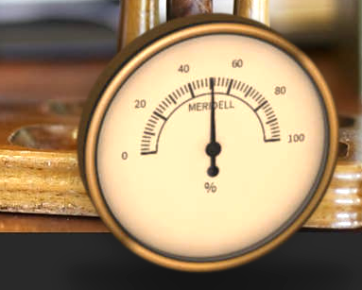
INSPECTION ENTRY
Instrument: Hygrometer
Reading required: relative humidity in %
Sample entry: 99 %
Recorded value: 50 %
